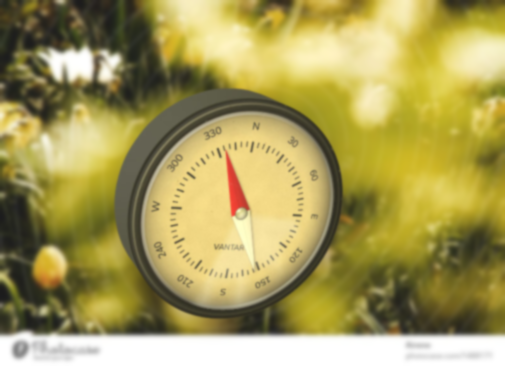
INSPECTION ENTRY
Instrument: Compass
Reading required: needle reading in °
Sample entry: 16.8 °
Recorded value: 335 °
